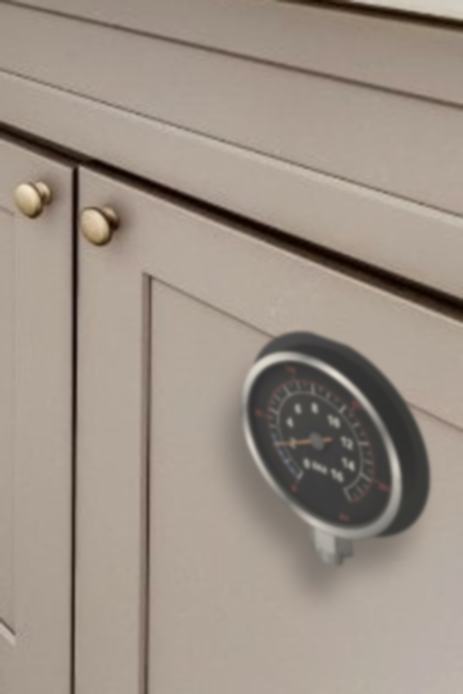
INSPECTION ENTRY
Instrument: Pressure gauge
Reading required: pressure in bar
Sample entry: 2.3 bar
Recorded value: 2 bar
